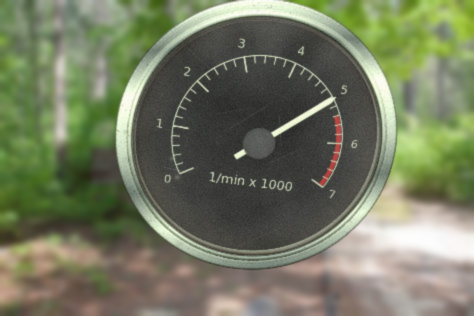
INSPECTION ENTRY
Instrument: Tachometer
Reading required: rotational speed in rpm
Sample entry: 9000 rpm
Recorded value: 5000 rpm
